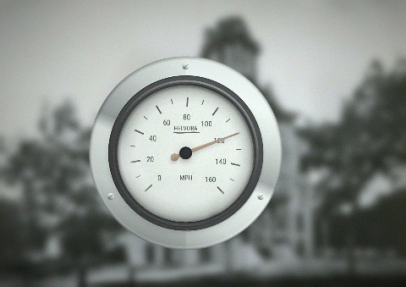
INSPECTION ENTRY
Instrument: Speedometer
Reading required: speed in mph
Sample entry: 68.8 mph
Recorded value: 120 mph
